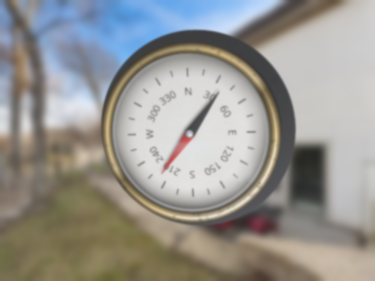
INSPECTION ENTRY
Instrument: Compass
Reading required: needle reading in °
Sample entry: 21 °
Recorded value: 217.5 °
